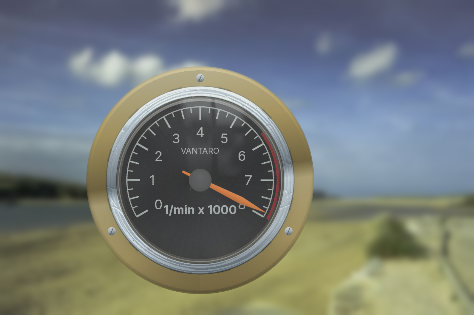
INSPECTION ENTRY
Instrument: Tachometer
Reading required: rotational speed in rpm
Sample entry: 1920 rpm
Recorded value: 7875 rpm
